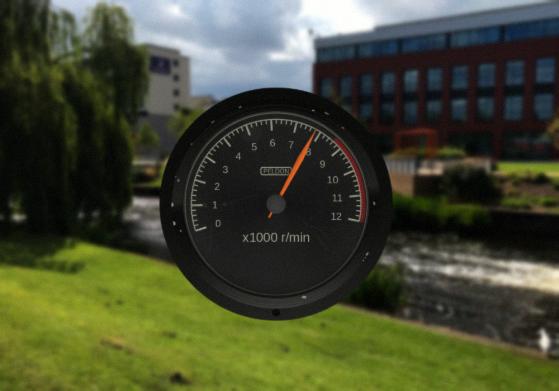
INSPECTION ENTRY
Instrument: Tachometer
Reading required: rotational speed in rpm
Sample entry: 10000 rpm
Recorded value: 7800 rpm
